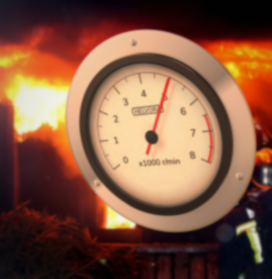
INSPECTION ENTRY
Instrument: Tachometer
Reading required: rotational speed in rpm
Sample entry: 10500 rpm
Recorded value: 5000 rpm
